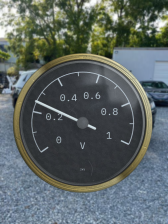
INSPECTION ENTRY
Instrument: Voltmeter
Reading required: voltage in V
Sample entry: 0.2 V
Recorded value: 0.25 V
